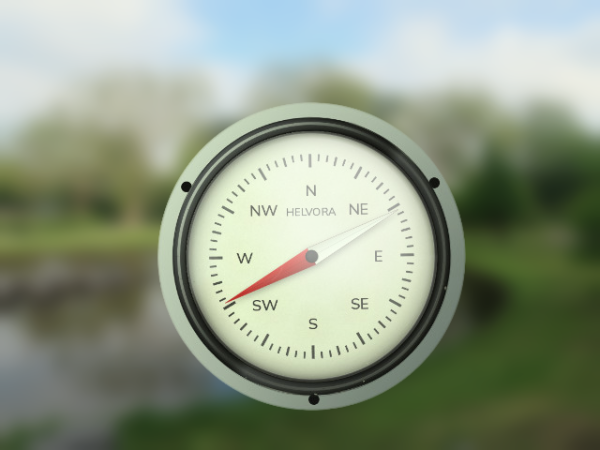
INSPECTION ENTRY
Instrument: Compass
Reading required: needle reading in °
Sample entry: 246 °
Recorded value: 242.5 °
